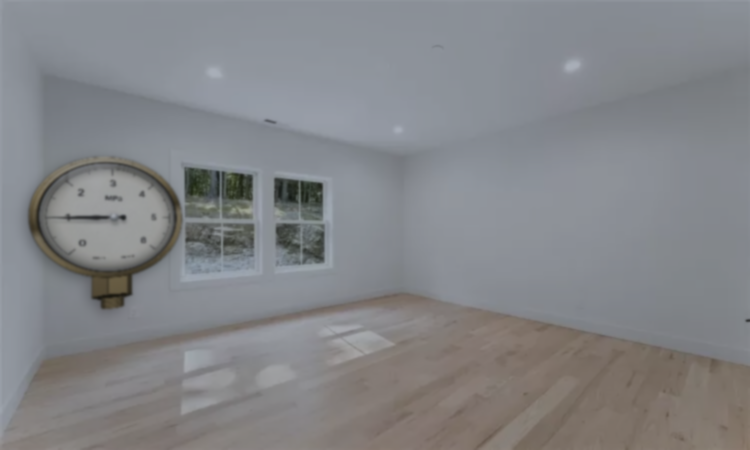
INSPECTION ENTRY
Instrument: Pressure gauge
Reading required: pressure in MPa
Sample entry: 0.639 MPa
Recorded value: 1 MPa
